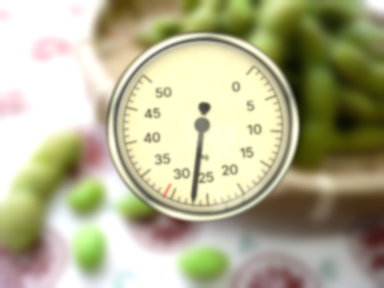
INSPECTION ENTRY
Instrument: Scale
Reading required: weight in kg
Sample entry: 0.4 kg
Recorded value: 27 kg
